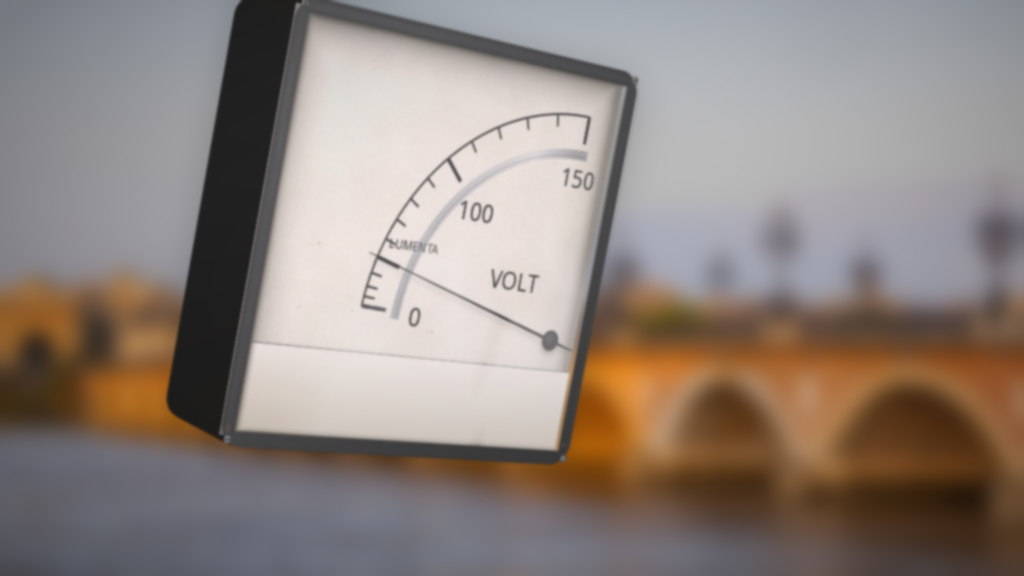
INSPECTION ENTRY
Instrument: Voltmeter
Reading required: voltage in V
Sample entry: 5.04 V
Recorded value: 50 V
